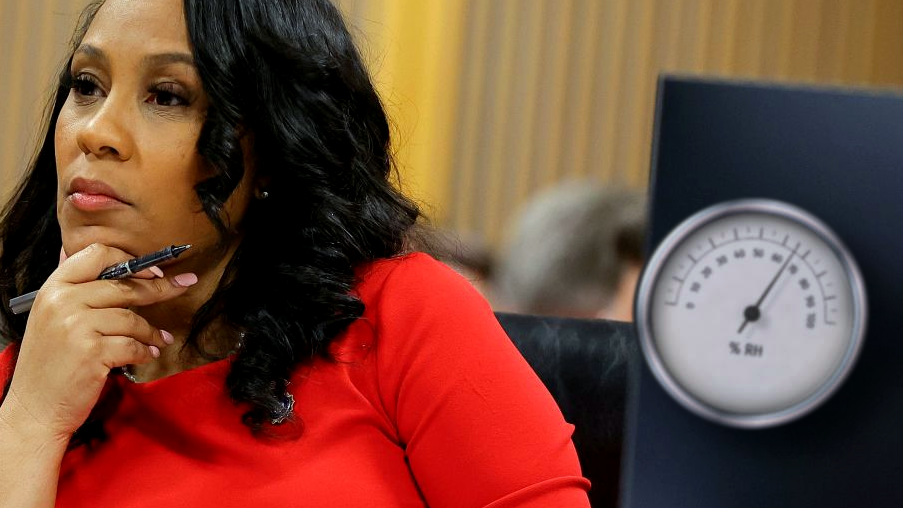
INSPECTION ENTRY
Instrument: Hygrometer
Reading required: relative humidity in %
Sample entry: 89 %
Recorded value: 65 %
